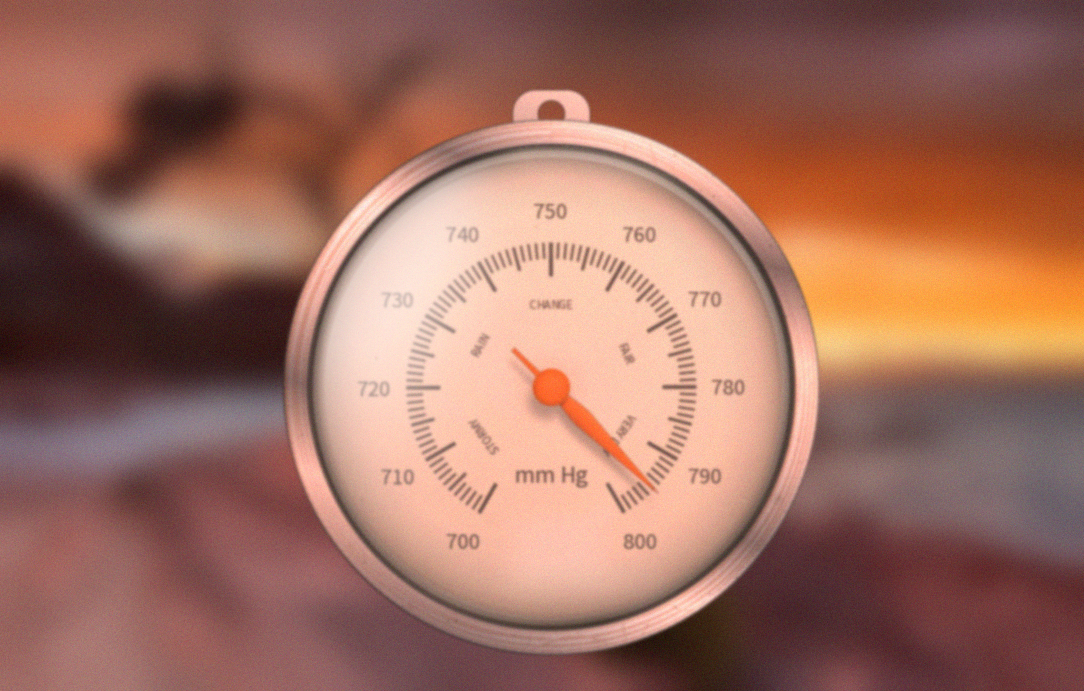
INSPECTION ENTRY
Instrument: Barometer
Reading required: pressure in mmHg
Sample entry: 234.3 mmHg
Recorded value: 795 mmHg
